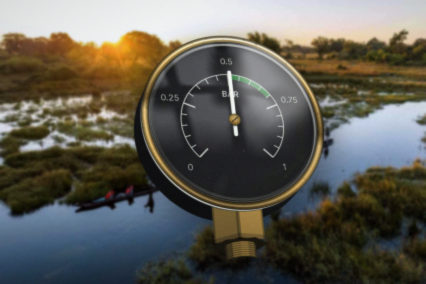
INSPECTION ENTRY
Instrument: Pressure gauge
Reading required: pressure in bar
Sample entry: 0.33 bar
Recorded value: 0.5 bar
